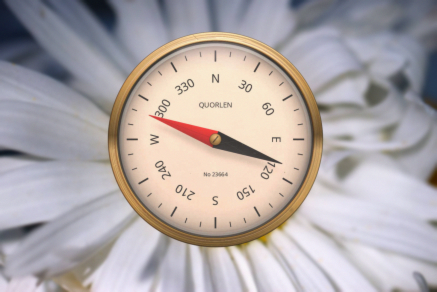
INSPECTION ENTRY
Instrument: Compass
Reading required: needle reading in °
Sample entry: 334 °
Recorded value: 290 °
